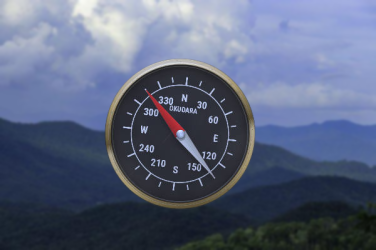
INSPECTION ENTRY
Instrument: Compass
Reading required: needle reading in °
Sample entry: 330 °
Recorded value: 315 °
